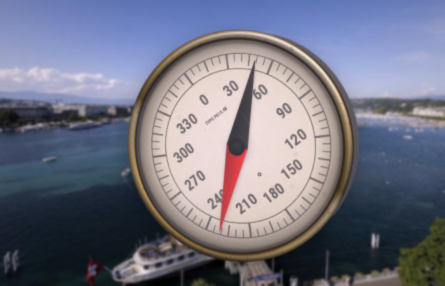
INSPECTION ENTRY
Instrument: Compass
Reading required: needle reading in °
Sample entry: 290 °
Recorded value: 230 °
